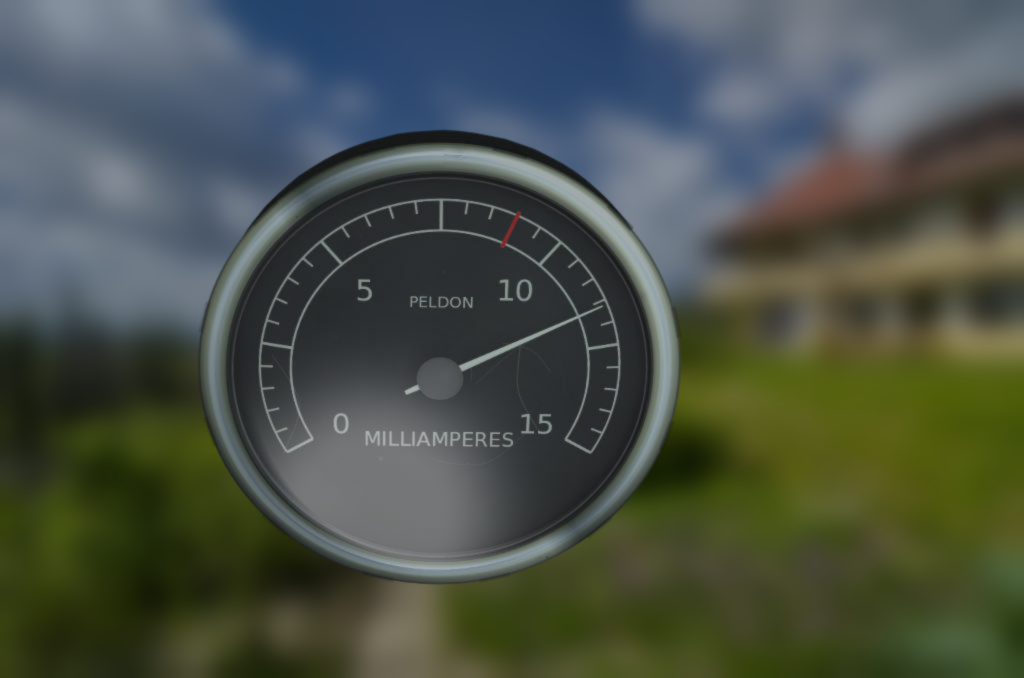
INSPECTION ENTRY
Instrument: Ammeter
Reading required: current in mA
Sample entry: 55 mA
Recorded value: 11.5 mA
